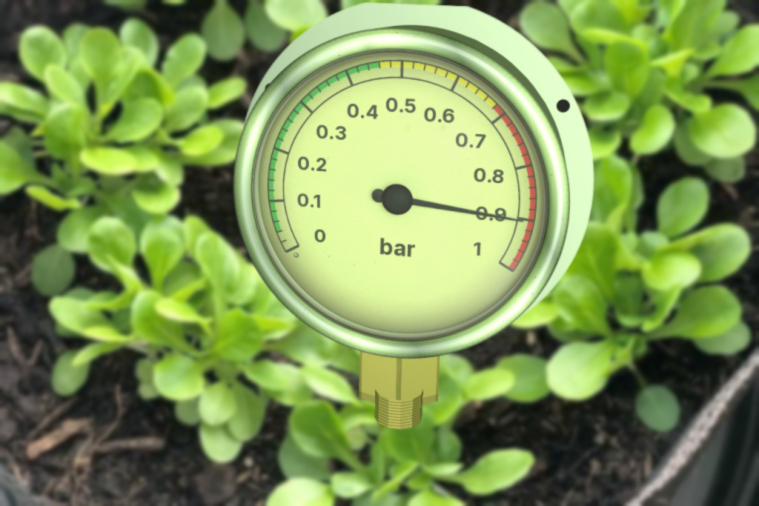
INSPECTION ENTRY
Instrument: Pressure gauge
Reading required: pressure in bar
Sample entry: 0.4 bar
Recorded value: 0.9 bar
